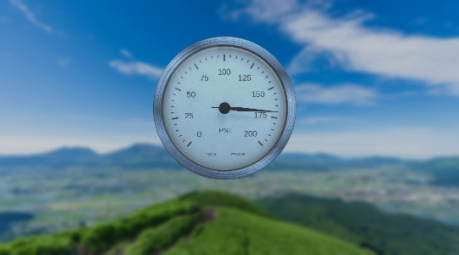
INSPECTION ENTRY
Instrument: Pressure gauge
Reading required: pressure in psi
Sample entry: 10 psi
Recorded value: 170 psi
